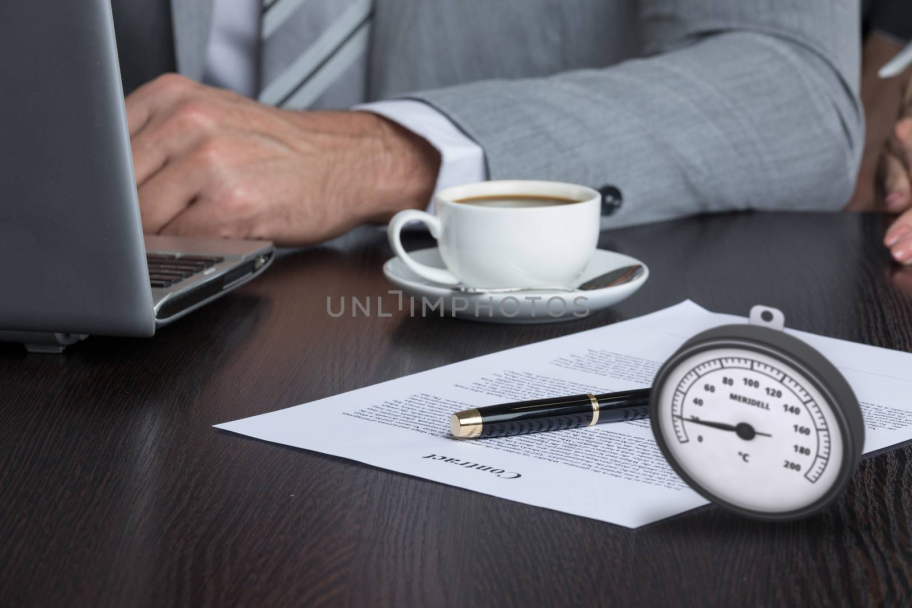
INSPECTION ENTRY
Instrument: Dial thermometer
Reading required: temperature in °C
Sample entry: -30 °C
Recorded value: 20 °C
